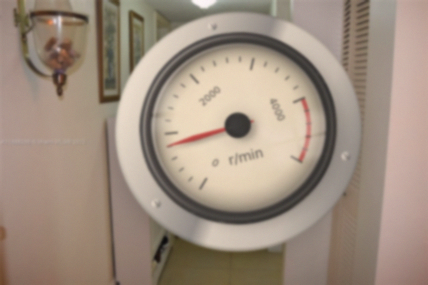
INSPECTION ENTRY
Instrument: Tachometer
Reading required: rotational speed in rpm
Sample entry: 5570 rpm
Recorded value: 800 rpm
